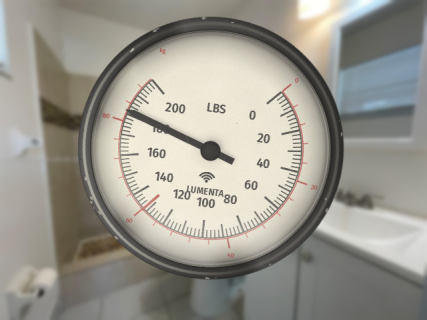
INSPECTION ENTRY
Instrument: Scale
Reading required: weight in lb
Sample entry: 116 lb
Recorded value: 182 lb
